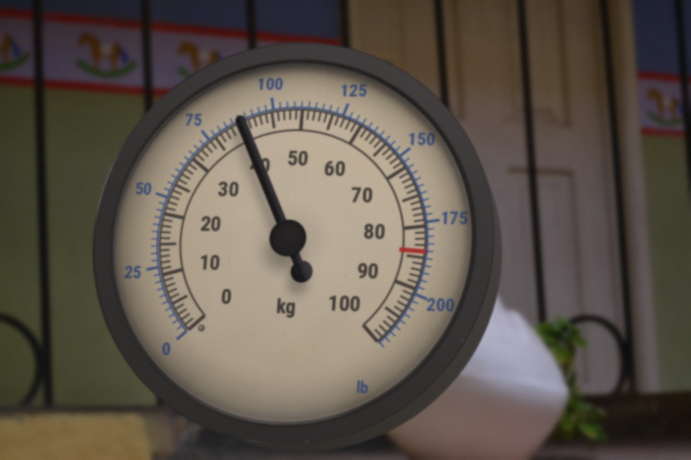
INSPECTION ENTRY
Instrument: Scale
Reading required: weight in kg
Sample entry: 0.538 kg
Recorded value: 40 kg
